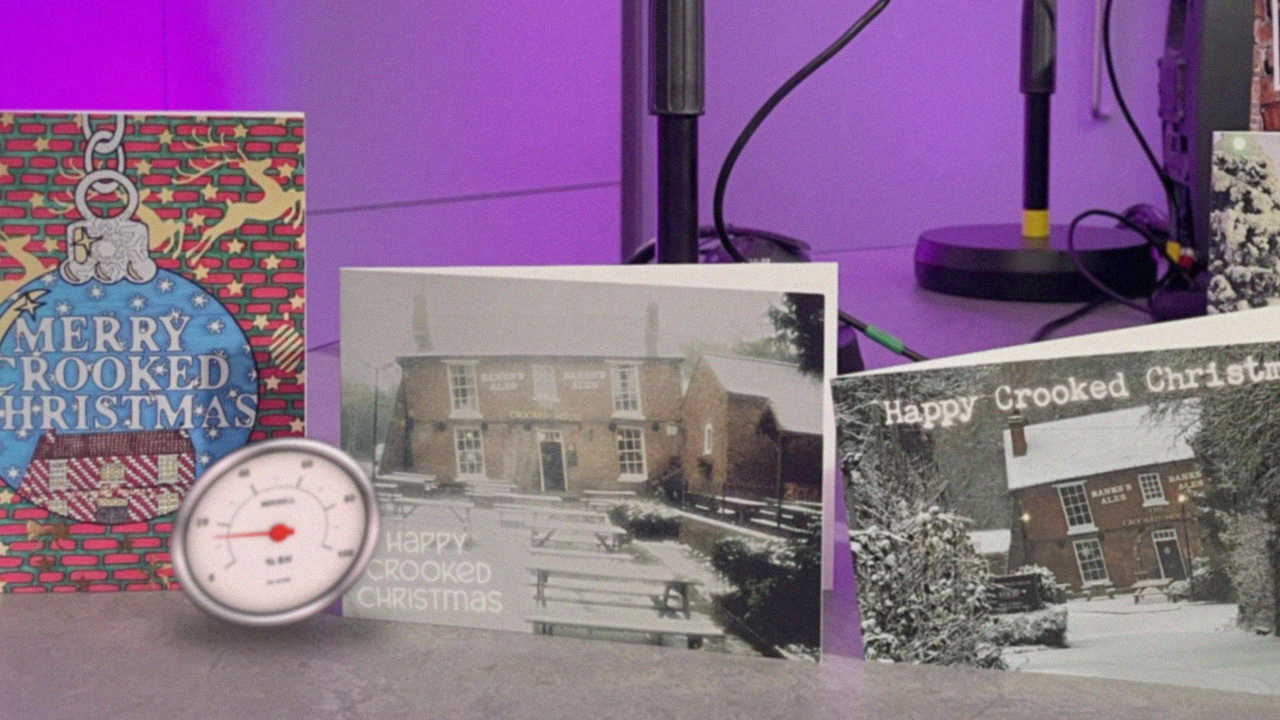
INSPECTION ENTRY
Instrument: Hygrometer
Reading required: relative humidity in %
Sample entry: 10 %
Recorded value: 15 %
